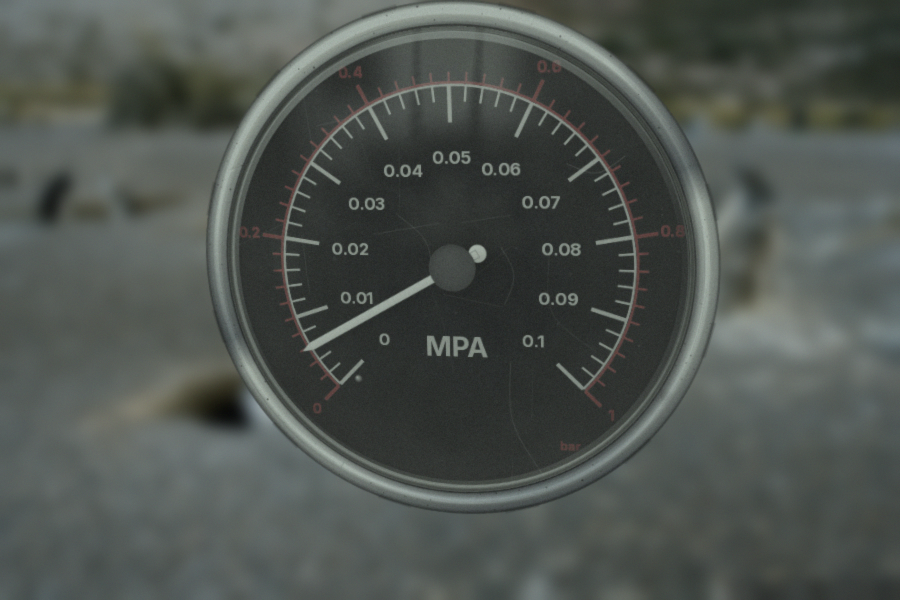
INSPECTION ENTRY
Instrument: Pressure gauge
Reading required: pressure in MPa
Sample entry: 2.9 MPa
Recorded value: 0.006 MPa
